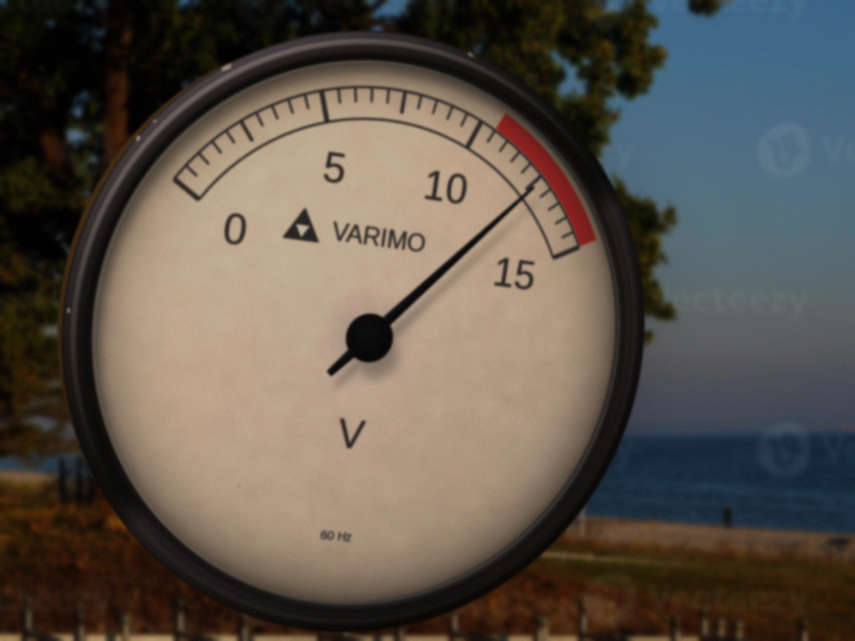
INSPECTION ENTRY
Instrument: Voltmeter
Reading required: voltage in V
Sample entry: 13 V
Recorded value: 12.5 V
